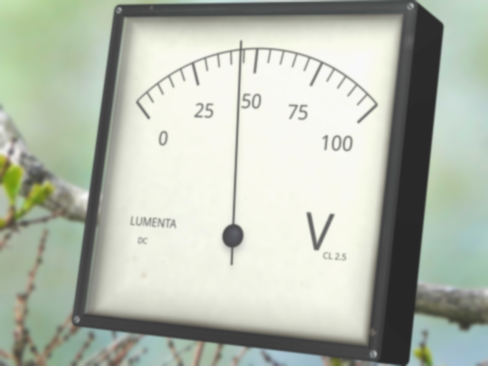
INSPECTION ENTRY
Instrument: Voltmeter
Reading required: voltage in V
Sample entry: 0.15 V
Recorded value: 45 V
